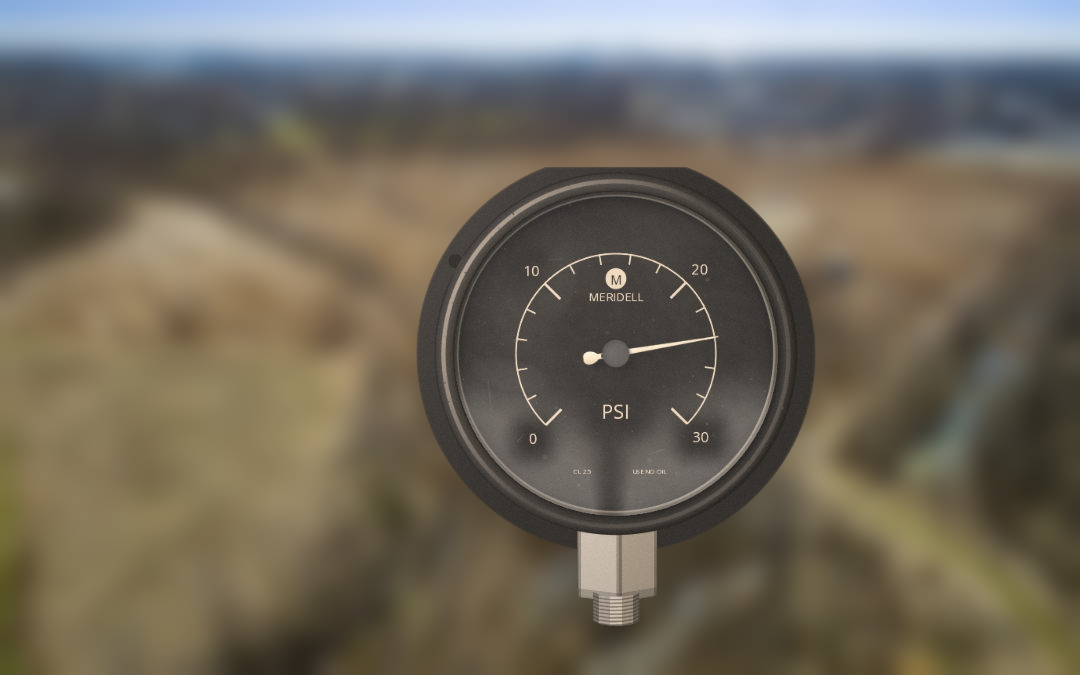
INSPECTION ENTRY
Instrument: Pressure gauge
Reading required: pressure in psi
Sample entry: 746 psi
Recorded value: 24 psi
